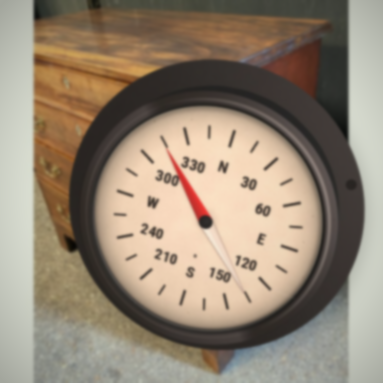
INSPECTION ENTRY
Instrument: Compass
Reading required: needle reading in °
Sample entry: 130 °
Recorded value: 315 °
